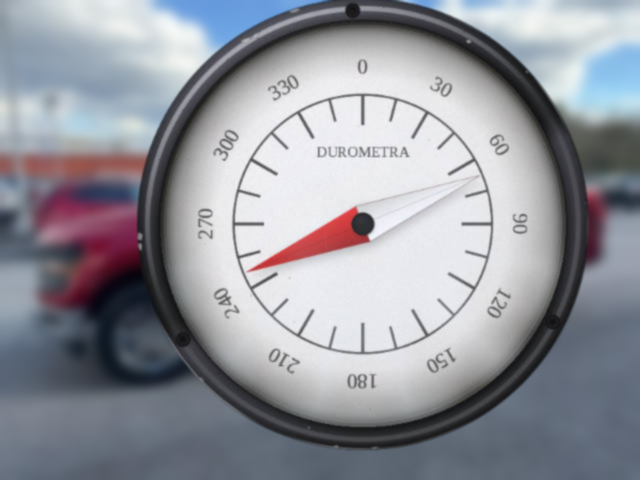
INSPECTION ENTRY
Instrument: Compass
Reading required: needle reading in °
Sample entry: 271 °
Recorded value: 247.5 °
